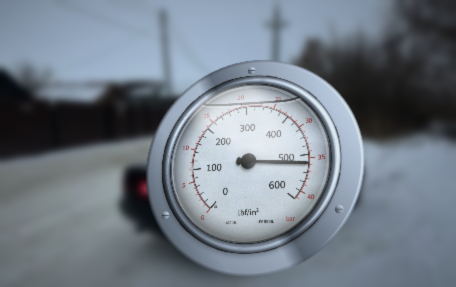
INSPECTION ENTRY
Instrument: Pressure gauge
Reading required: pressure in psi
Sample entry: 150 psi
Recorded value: 520 psi
